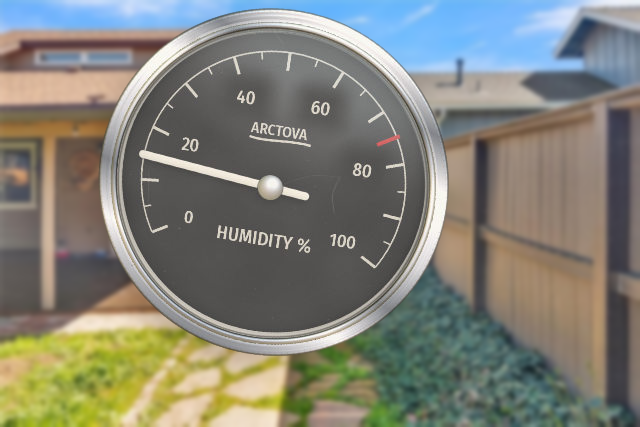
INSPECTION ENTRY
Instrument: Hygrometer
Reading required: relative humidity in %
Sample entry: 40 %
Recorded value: 15 %
